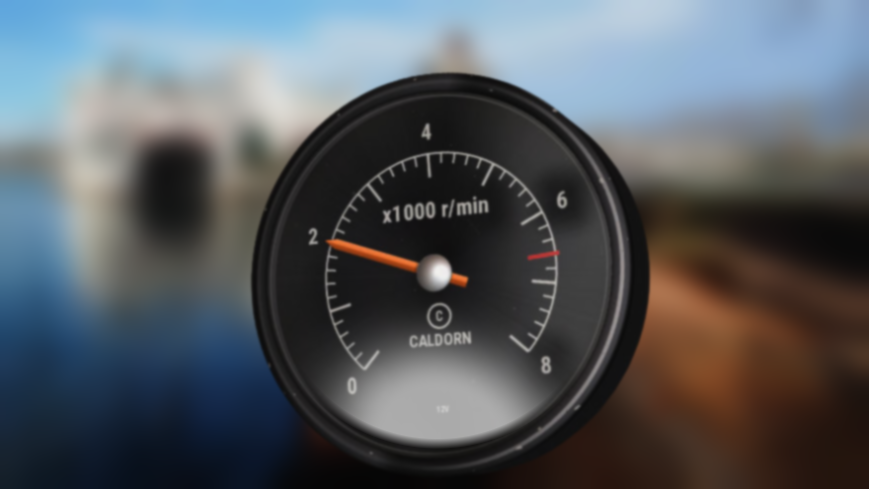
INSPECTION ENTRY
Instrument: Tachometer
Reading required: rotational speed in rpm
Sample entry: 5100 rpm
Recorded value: 2000 rpm
